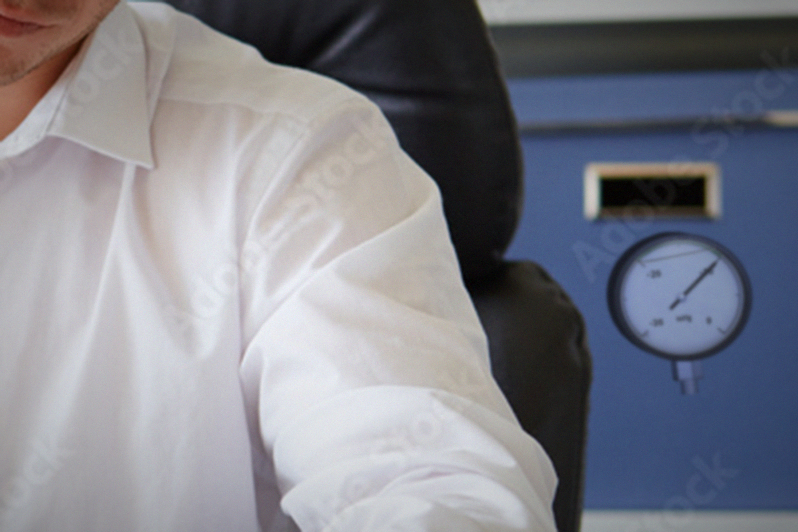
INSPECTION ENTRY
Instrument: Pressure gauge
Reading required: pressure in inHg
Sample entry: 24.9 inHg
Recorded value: -10 inHg
